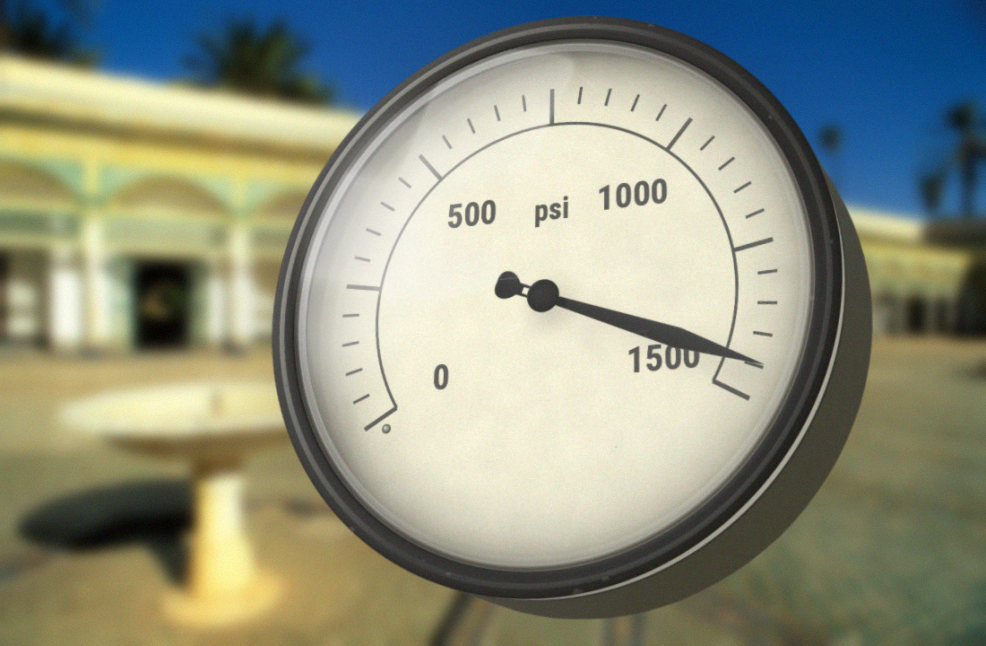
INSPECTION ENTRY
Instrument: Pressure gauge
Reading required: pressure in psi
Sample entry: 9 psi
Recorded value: 1450 psi
